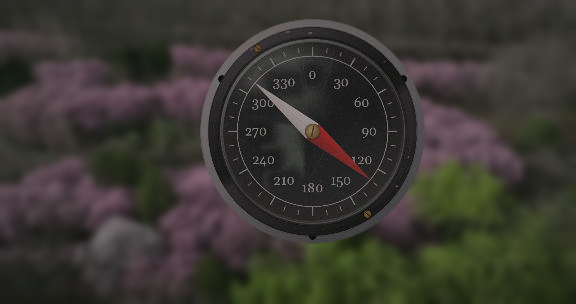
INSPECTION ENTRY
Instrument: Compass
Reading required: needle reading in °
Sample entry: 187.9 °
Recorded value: 130 °
